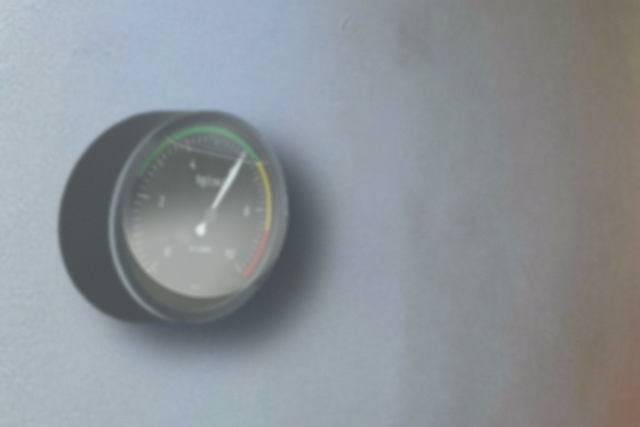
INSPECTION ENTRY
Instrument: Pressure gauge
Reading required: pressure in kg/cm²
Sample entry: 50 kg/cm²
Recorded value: 6 kg/cm²
